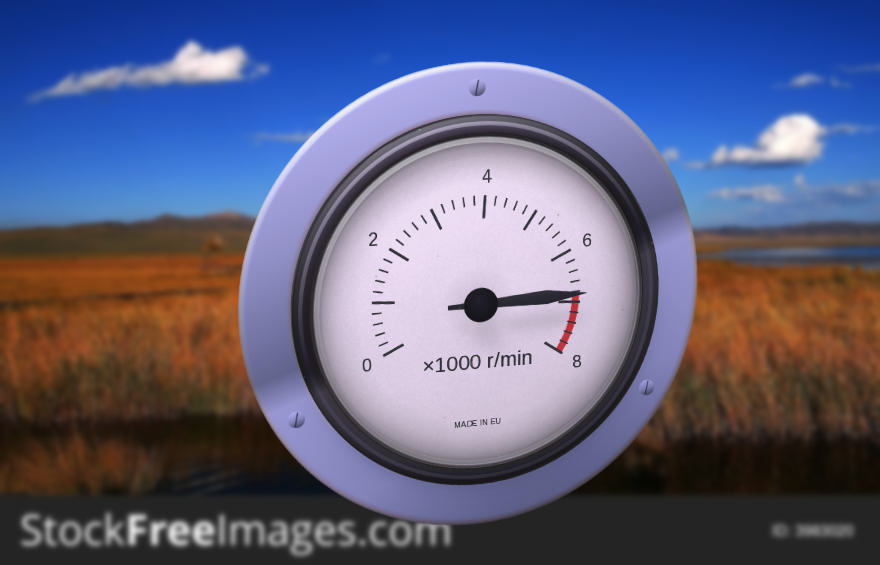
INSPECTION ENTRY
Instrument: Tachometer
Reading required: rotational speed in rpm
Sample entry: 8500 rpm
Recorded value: 6800 rpm
